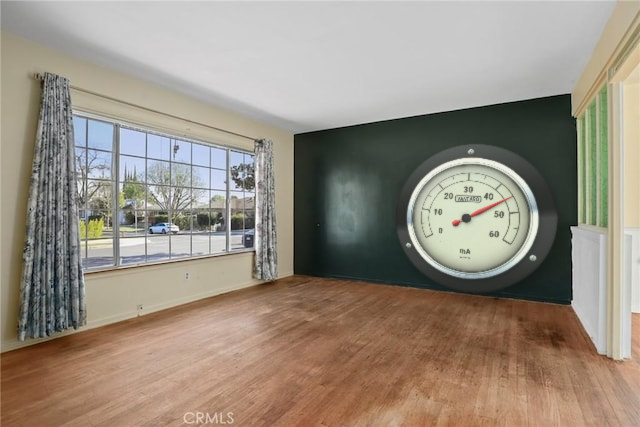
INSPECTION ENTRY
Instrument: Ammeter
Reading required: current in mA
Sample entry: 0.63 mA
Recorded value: 45 mA
